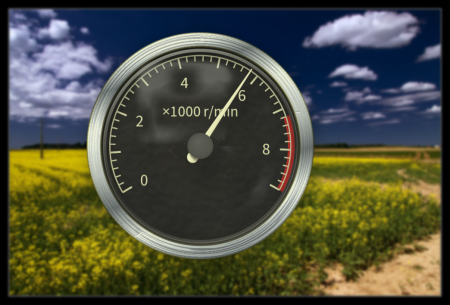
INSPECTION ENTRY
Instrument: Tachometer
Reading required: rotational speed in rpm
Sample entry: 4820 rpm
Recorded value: 5800 rpm
